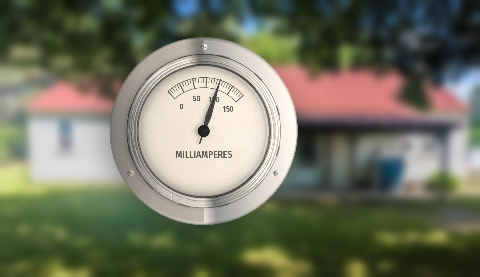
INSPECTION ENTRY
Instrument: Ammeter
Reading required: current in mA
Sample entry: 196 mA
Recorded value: 100 mA
